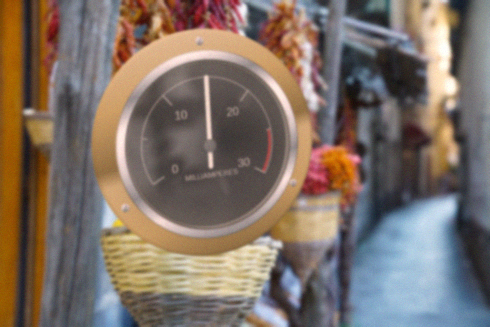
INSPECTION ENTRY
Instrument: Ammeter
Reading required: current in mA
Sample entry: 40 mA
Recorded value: 15 mA
